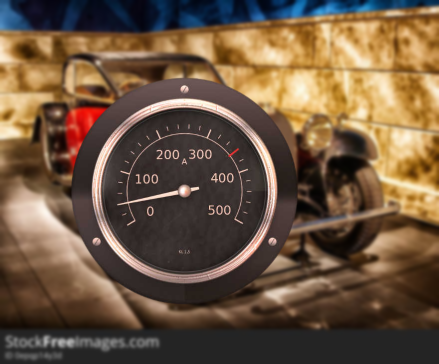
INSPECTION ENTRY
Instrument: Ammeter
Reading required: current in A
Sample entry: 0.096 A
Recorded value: 40 A
